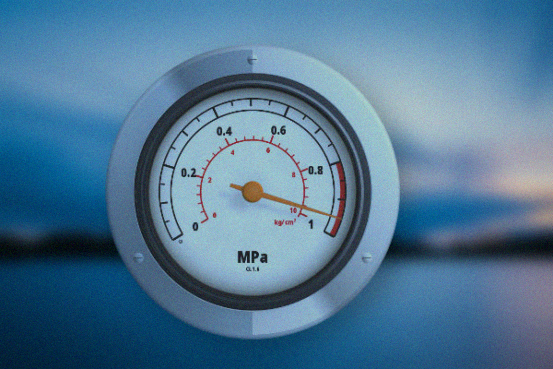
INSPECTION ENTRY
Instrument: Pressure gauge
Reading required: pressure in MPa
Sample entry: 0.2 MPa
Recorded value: 0.95 MPa
